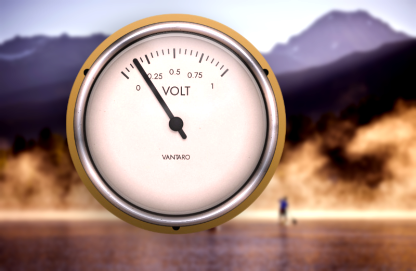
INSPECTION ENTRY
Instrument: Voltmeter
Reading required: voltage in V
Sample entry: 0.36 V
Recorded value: 0.15 V
